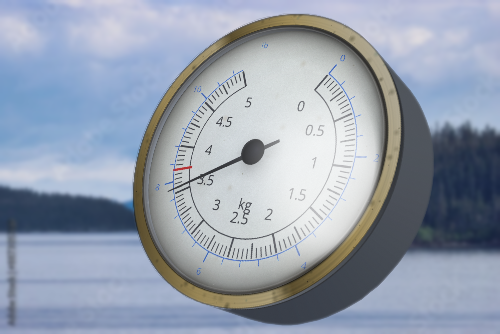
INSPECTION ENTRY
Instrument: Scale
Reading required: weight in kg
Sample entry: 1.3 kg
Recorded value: 3.5 kg
